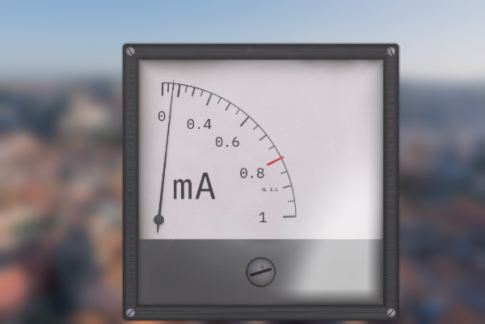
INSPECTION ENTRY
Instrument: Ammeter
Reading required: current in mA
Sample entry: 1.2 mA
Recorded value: 0.15 mA
